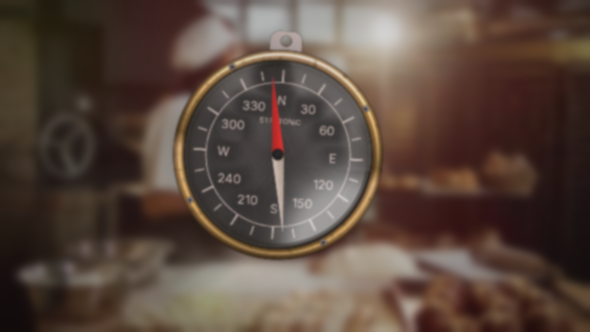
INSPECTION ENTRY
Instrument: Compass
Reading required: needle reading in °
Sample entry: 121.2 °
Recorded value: 352.5 °
